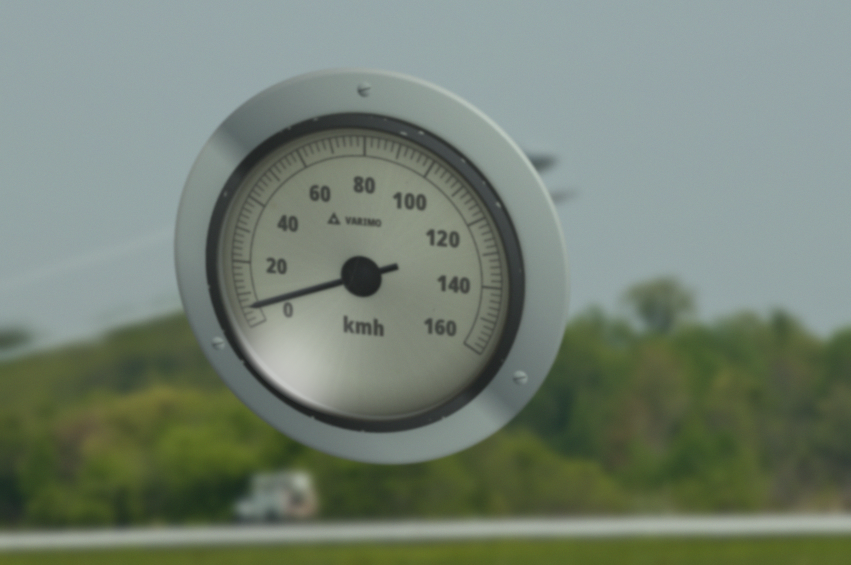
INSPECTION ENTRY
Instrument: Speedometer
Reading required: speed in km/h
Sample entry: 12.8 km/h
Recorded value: 6 km/h
